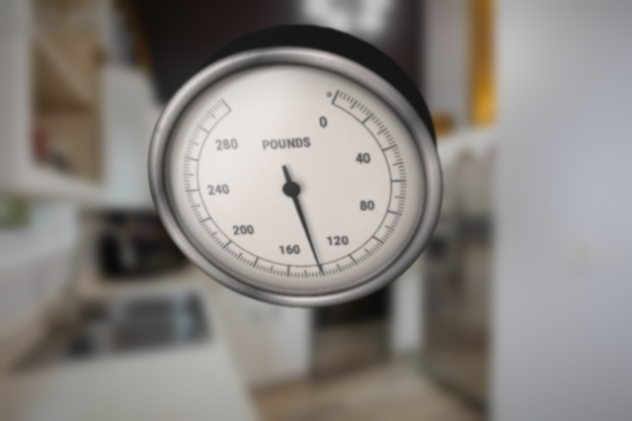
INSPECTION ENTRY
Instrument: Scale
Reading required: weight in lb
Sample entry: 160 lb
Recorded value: 140 lb
